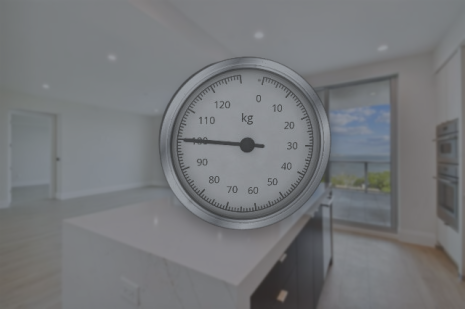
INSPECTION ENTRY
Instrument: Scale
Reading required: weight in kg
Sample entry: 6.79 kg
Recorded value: 100 kg
